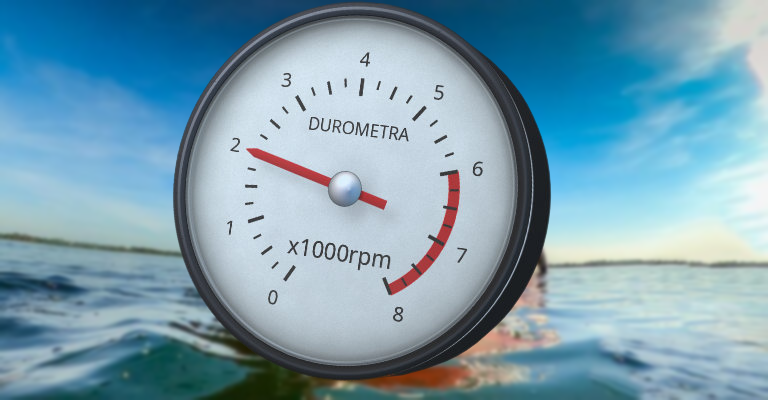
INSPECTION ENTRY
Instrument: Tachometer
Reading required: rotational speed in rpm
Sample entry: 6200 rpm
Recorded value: 2000 rpm
